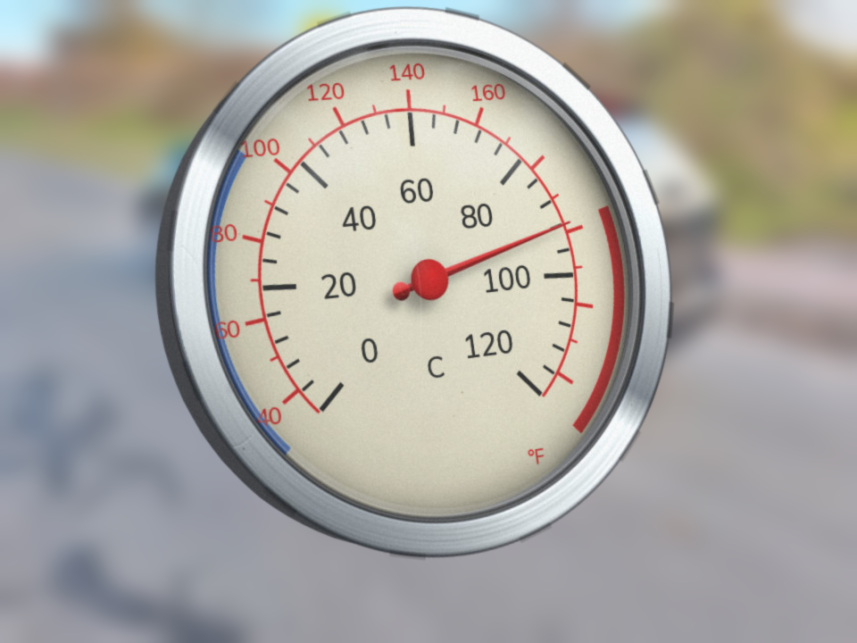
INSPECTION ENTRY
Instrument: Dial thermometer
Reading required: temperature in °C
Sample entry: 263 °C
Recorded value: 92 °C
